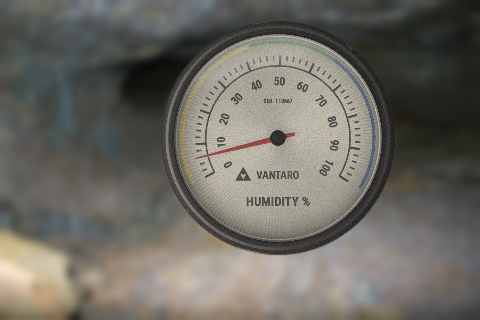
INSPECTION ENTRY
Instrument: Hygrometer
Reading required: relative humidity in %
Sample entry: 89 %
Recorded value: 6 %
